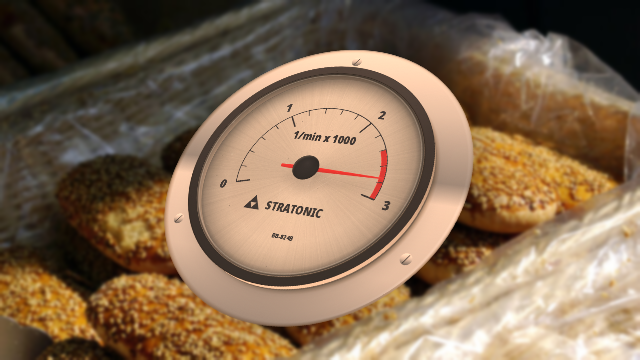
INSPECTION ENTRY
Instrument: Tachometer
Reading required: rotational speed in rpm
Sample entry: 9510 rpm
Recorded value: 2800 rpm
